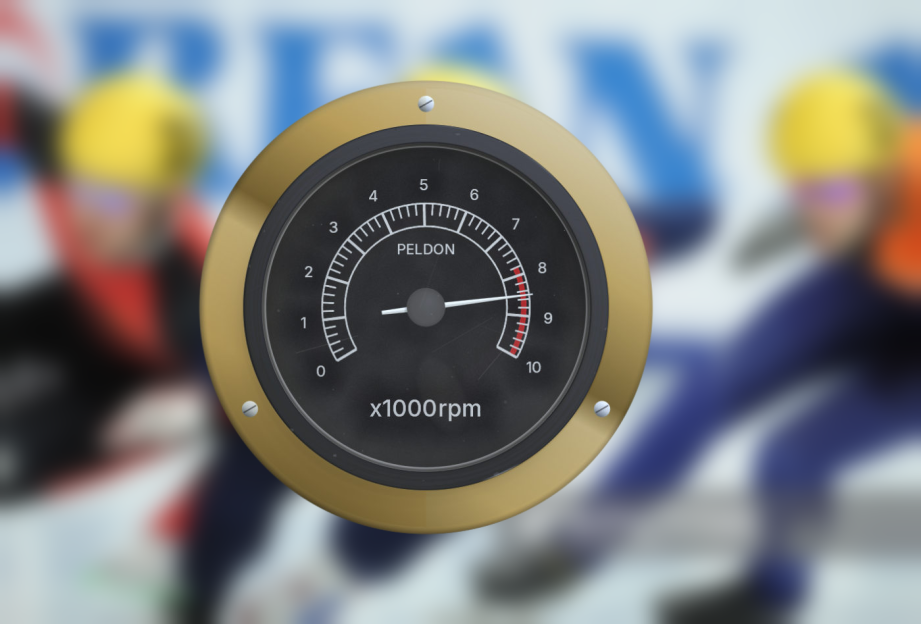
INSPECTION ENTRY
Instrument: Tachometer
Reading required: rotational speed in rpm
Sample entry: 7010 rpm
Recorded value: 8500 rpm
